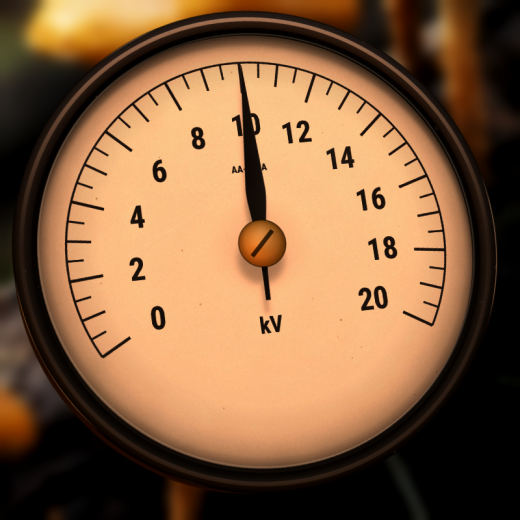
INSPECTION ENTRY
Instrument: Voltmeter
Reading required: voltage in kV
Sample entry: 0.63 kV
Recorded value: 10 kV
